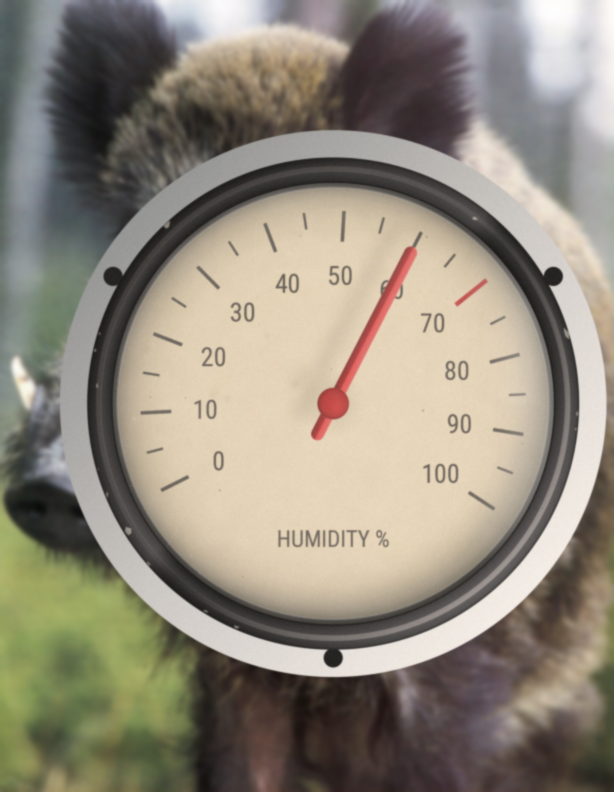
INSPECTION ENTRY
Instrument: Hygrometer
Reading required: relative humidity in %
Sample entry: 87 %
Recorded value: 60 %
